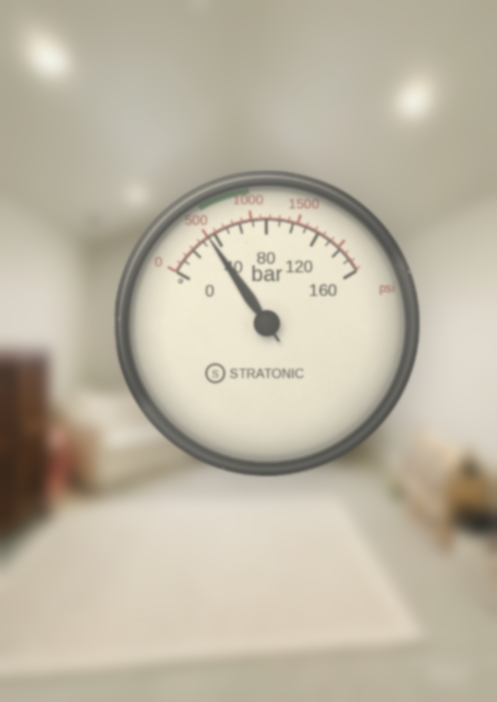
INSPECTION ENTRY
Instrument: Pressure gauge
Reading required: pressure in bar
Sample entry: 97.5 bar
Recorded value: 35 bar
